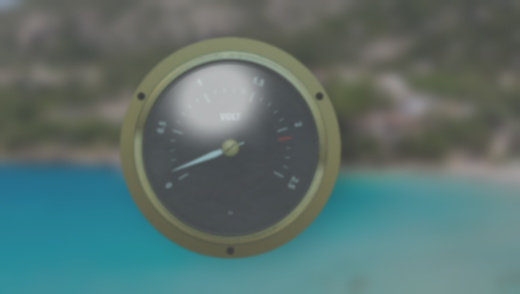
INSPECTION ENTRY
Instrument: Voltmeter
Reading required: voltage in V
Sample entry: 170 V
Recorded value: 0.1 V
